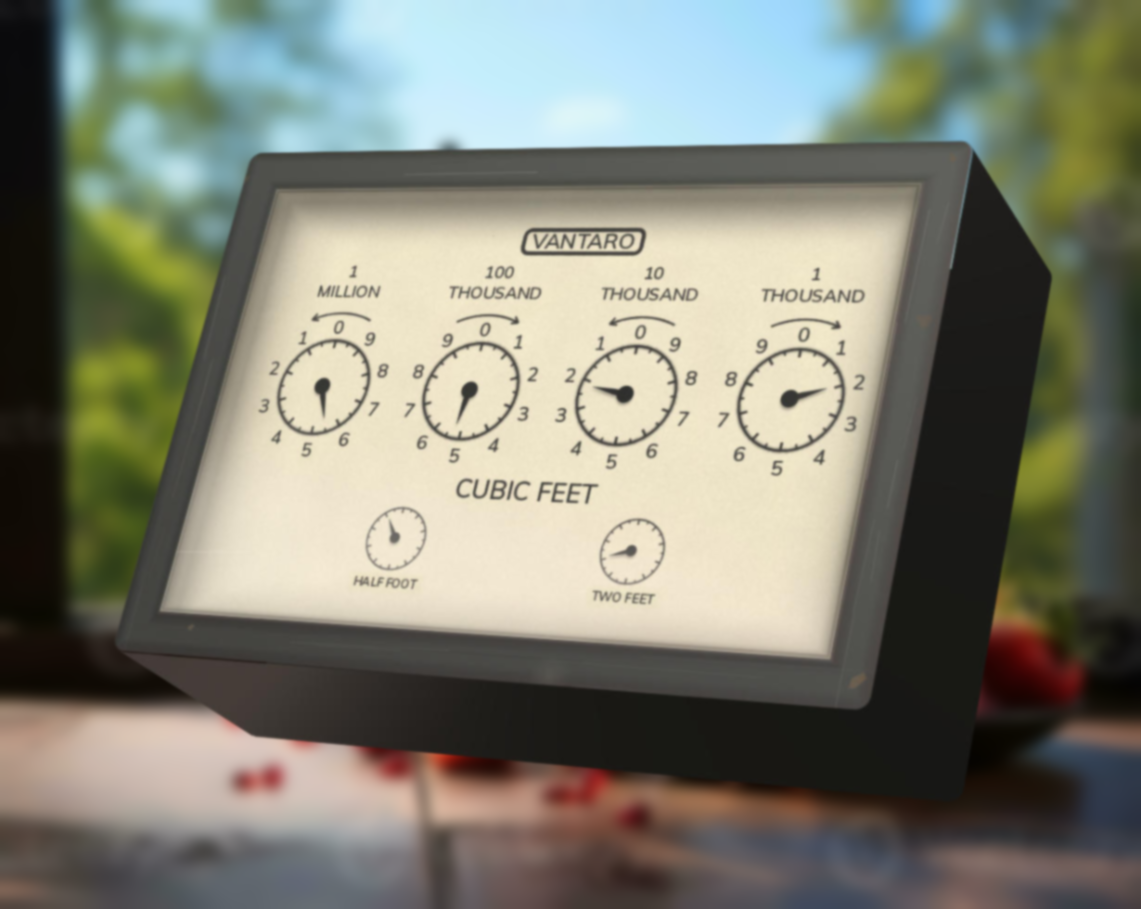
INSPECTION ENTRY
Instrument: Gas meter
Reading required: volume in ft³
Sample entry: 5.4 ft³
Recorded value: 552200 ft³
